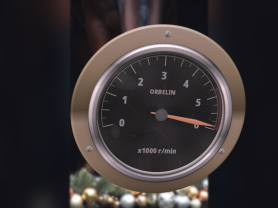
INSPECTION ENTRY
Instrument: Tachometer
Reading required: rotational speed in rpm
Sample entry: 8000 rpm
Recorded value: 5875 rpm
